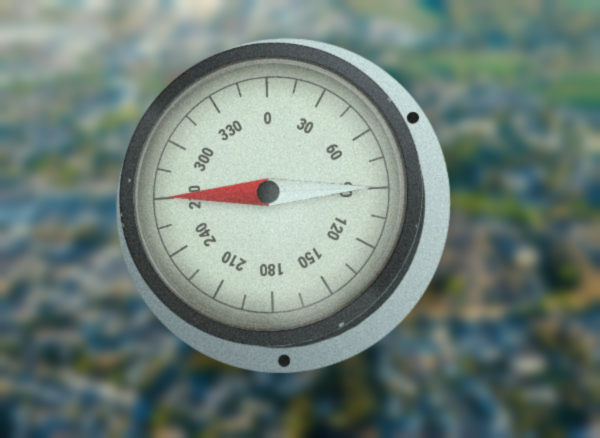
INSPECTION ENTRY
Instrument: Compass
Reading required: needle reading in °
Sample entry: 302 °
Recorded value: 270 °
